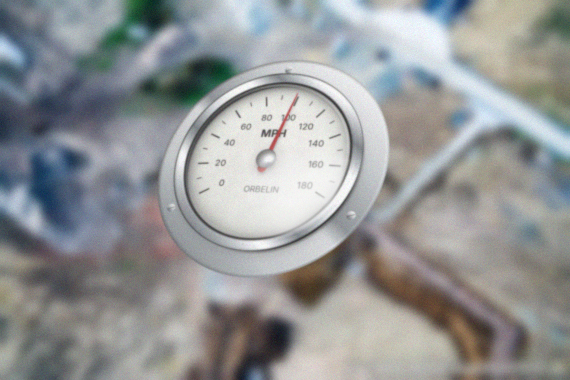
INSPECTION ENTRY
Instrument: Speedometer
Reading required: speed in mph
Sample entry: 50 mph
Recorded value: 100 mph
